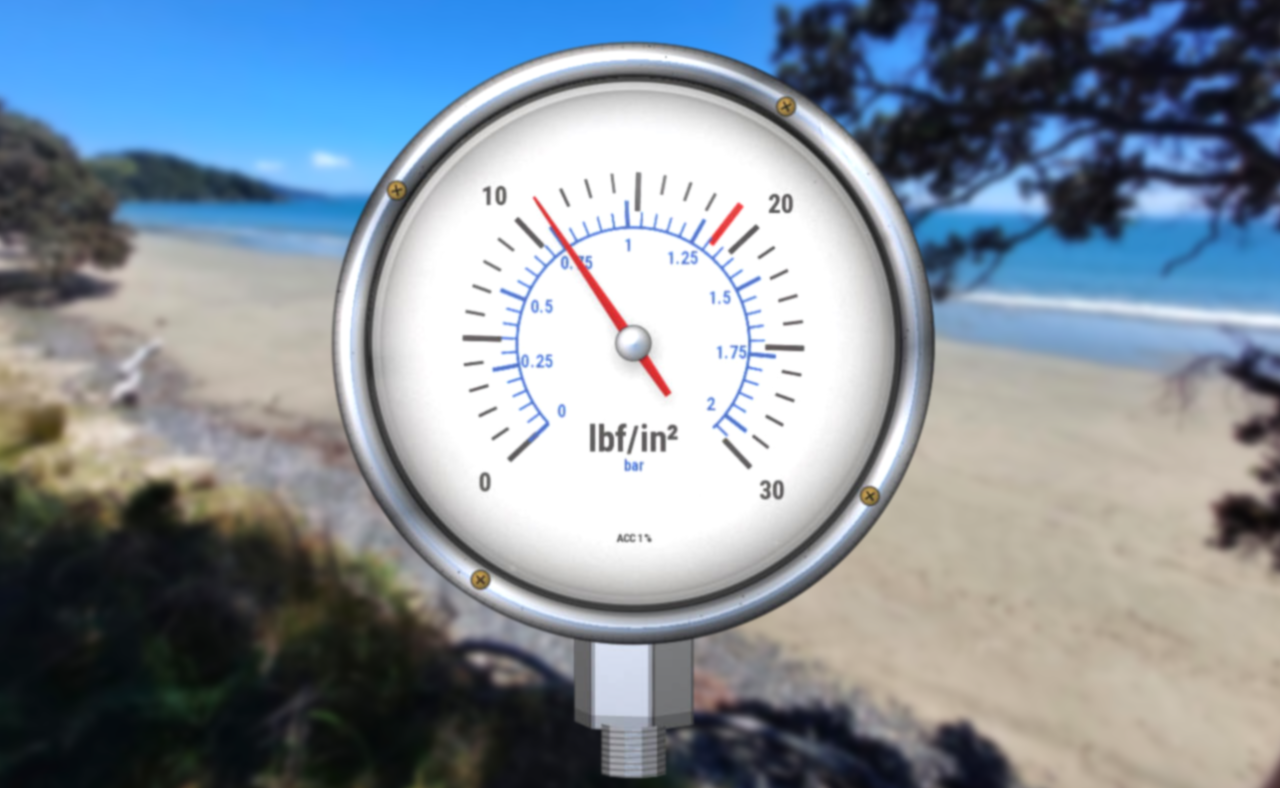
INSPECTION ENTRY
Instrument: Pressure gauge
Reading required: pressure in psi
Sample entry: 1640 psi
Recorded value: 11 psi
